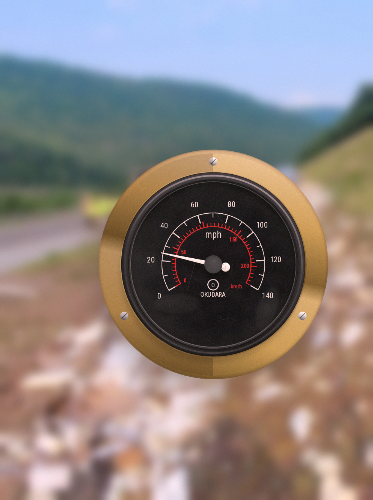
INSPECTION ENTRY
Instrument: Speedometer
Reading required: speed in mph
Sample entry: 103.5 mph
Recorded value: 25 mph
